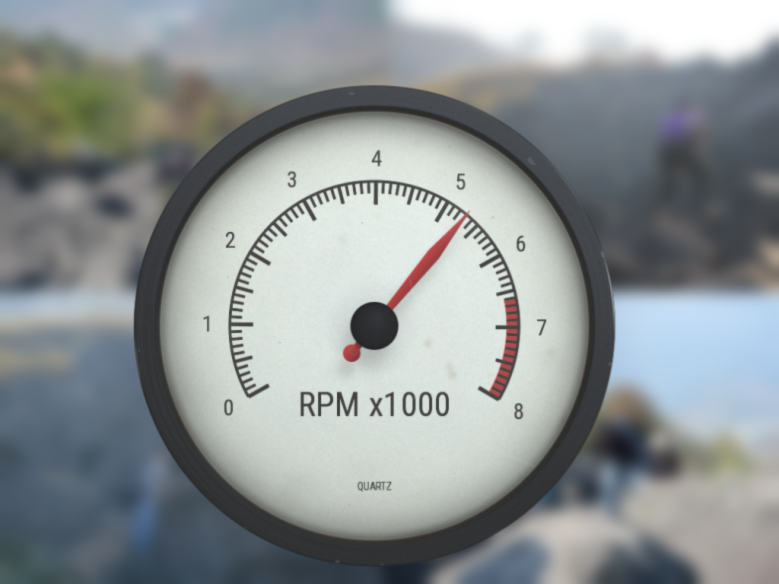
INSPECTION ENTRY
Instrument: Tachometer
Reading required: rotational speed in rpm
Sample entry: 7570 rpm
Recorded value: 5300 rpm
